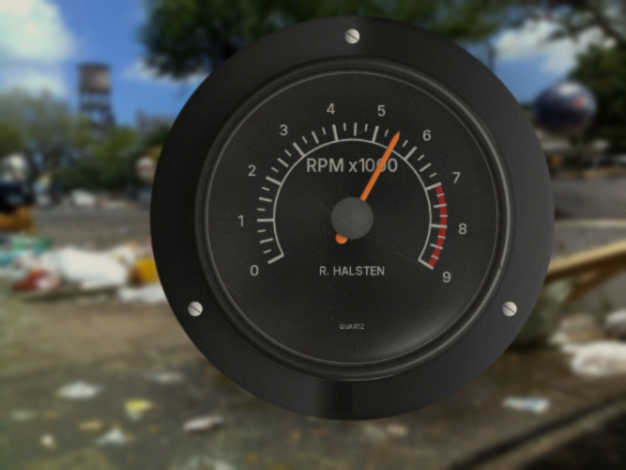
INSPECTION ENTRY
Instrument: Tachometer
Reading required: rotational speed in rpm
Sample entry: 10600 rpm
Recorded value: 5500 rpm
